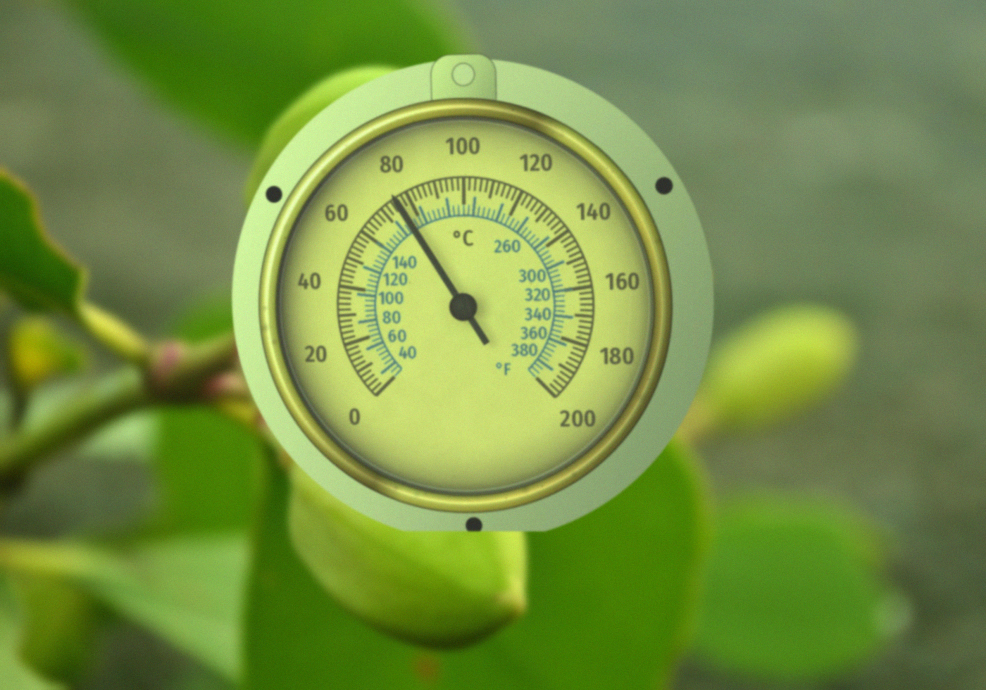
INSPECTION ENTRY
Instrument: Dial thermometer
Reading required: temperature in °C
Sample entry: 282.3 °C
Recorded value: 76 °C
